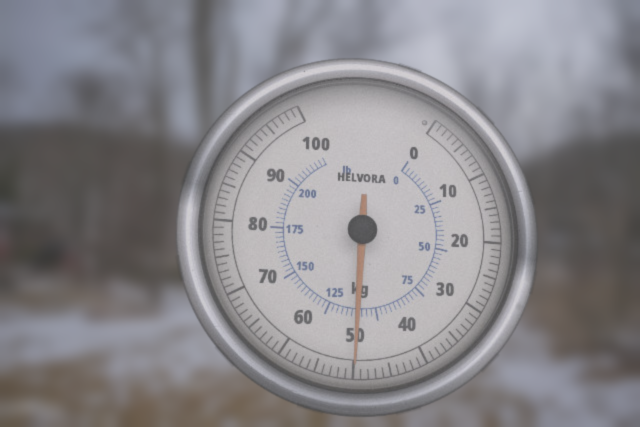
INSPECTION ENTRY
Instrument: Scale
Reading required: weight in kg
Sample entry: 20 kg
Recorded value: 50 kg
